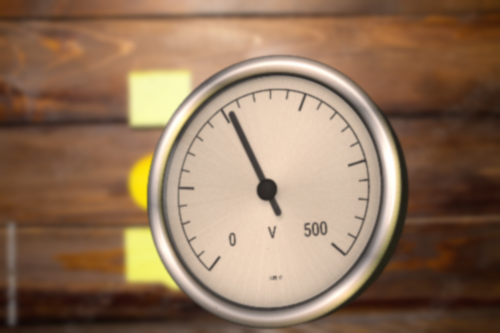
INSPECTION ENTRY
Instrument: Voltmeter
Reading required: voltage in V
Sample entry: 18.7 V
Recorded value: 210 V
